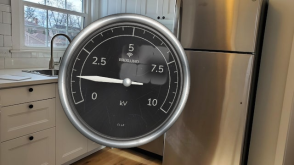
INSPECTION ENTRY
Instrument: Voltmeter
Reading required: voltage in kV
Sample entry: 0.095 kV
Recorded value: 1.25 kV
